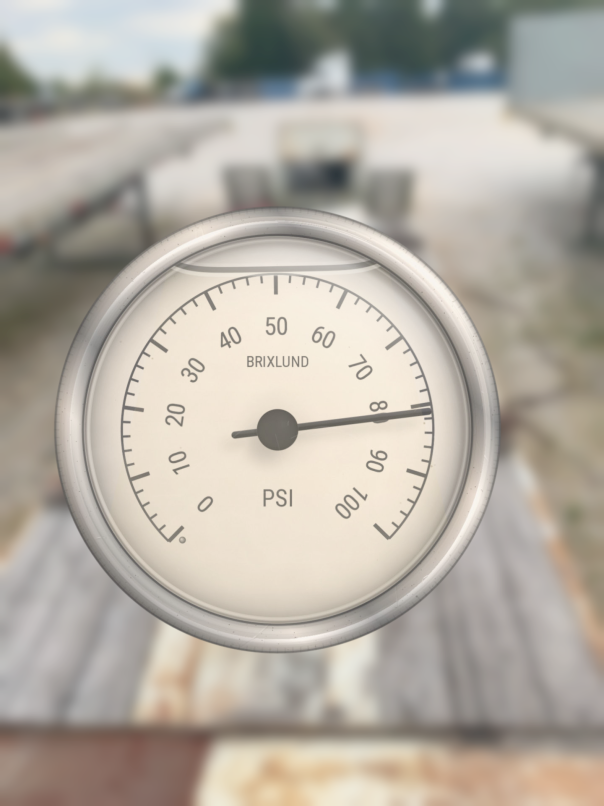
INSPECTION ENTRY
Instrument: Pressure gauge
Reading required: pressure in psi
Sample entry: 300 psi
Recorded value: 81 psi
